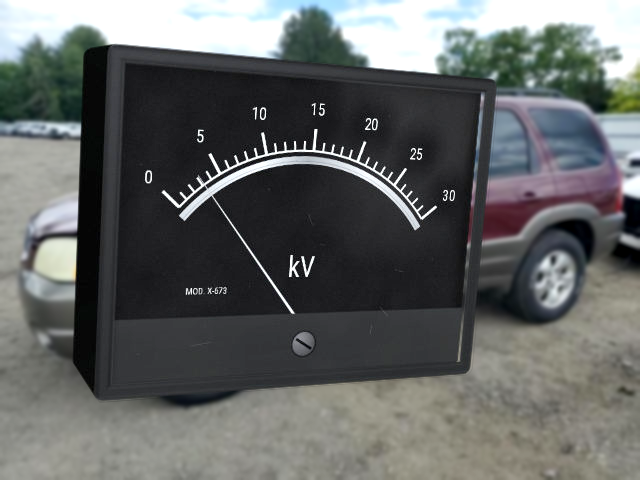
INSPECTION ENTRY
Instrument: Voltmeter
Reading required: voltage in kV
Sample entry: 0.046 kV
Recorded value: 3 kV
